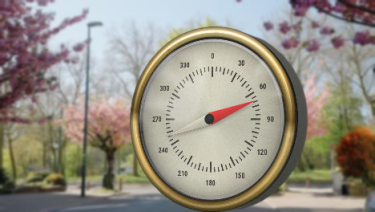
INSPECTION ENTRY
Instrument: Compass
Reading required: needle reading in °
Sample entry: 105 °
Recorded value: 70 °
